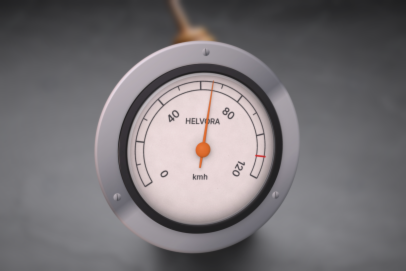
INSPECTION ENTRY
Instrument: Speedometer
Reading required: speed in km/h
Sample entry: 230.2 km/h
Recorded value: 65 km/h
